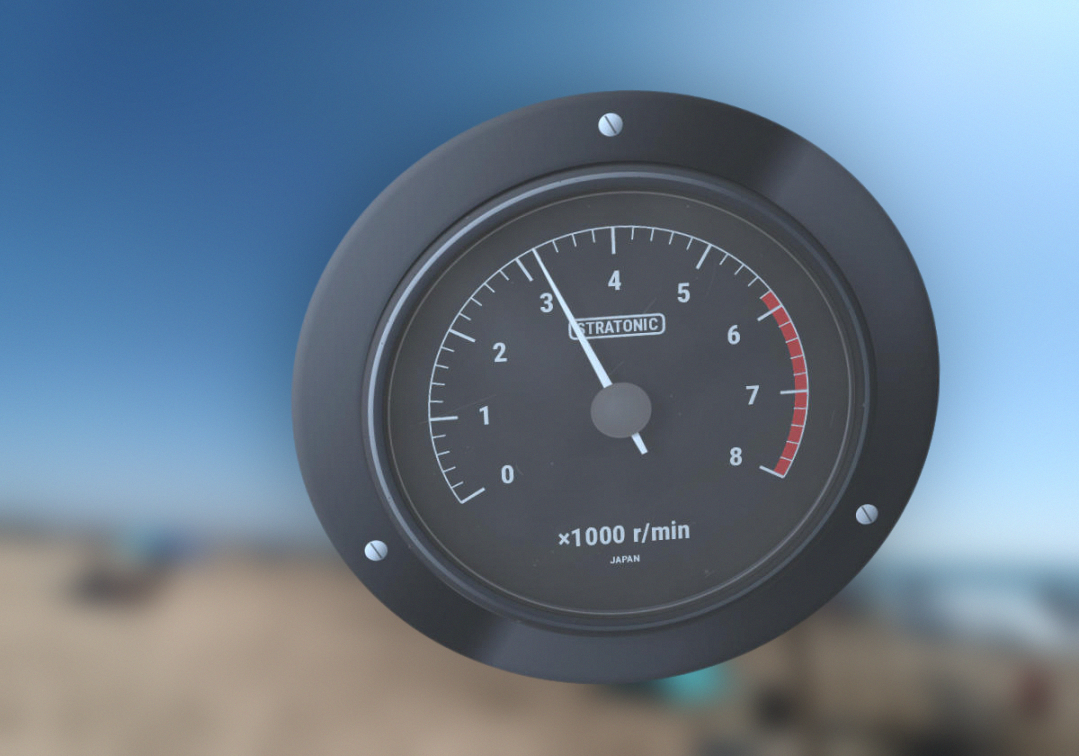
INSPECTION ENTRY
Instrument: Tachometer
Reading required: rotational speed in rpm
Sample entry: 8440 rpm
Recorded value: 3200 rpm
